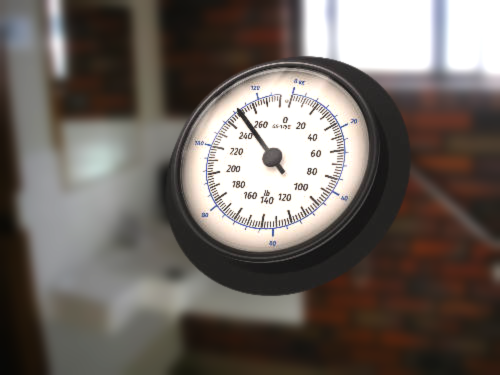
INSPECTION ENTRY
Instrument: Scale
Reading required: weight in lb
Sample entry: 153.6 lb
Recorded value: 250 lb
